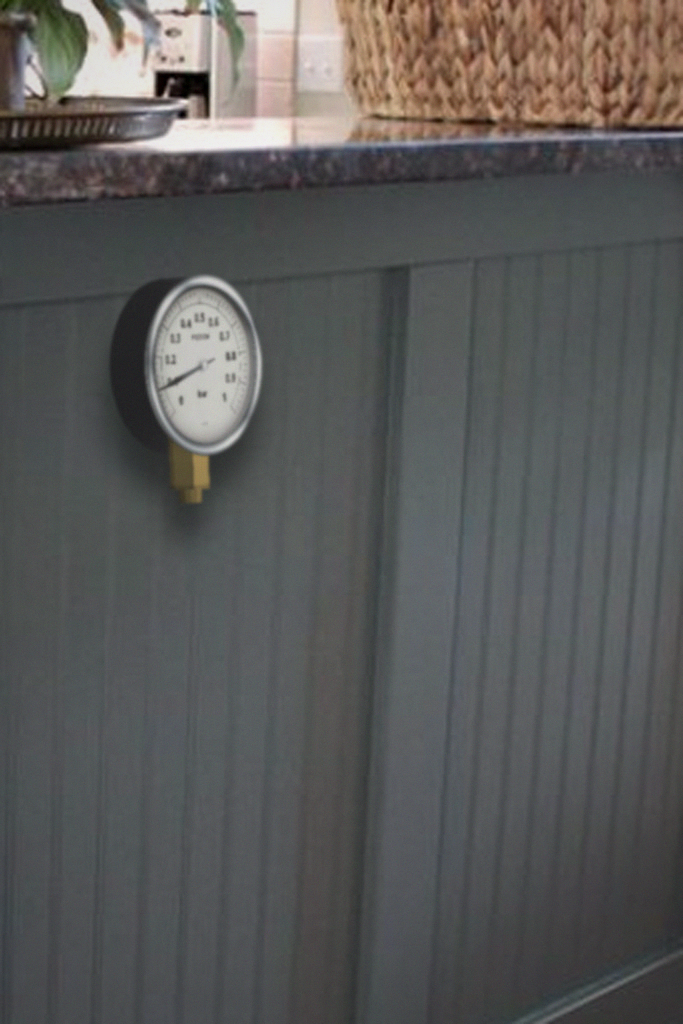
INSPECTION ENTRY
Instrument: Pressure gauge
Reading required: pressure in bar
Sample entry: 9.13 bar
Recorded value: 0.1 bar
